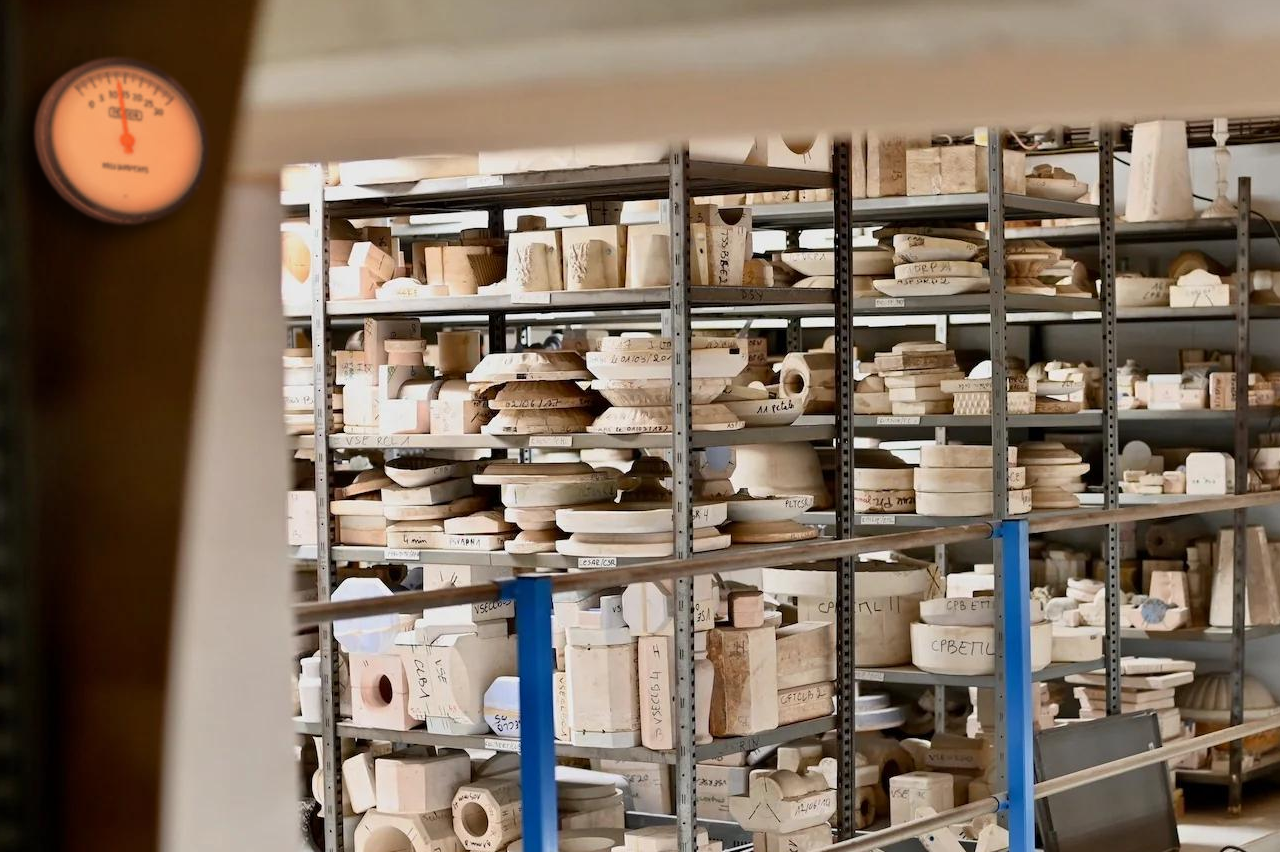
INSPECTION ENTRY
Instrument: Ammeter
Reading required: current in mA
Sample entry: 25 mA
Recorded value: 12.5 mA
